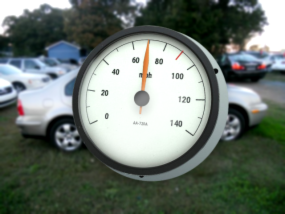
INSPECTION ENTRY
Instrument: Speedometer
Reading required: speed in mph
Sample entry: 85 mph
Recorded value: 70 mph
